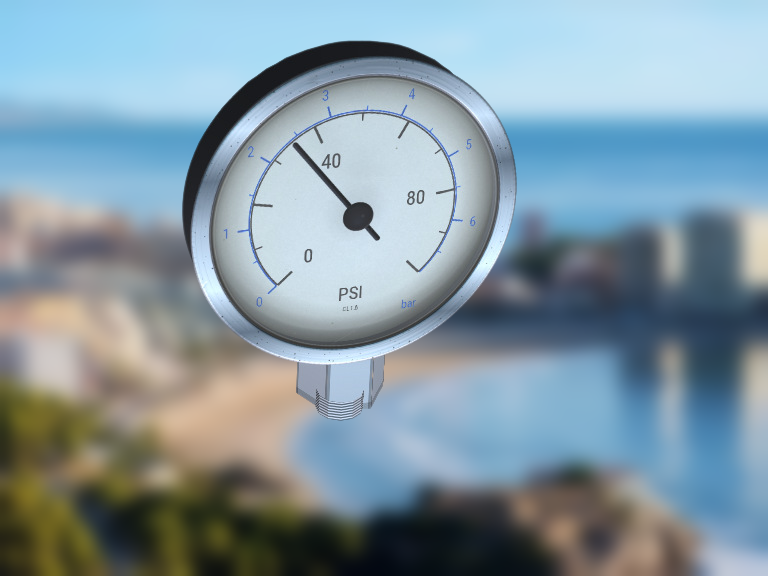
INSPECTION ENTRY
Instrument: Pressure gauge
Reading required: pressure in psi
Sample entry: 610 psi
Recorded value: 35 psi
